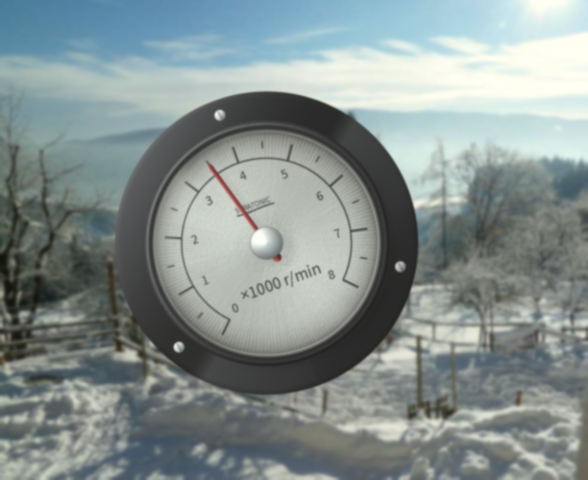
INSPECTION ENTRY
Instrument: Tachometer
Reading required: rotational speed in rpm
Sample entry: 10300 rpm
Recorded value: 3500 rpm
